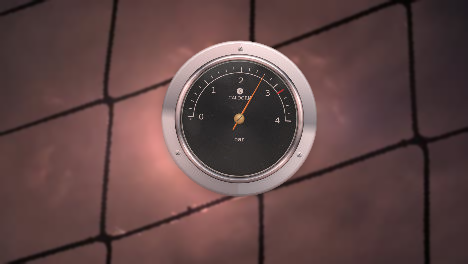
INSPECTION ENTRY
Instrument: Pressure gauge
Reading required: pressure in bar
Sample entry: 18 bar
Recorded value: 2.6 bar
